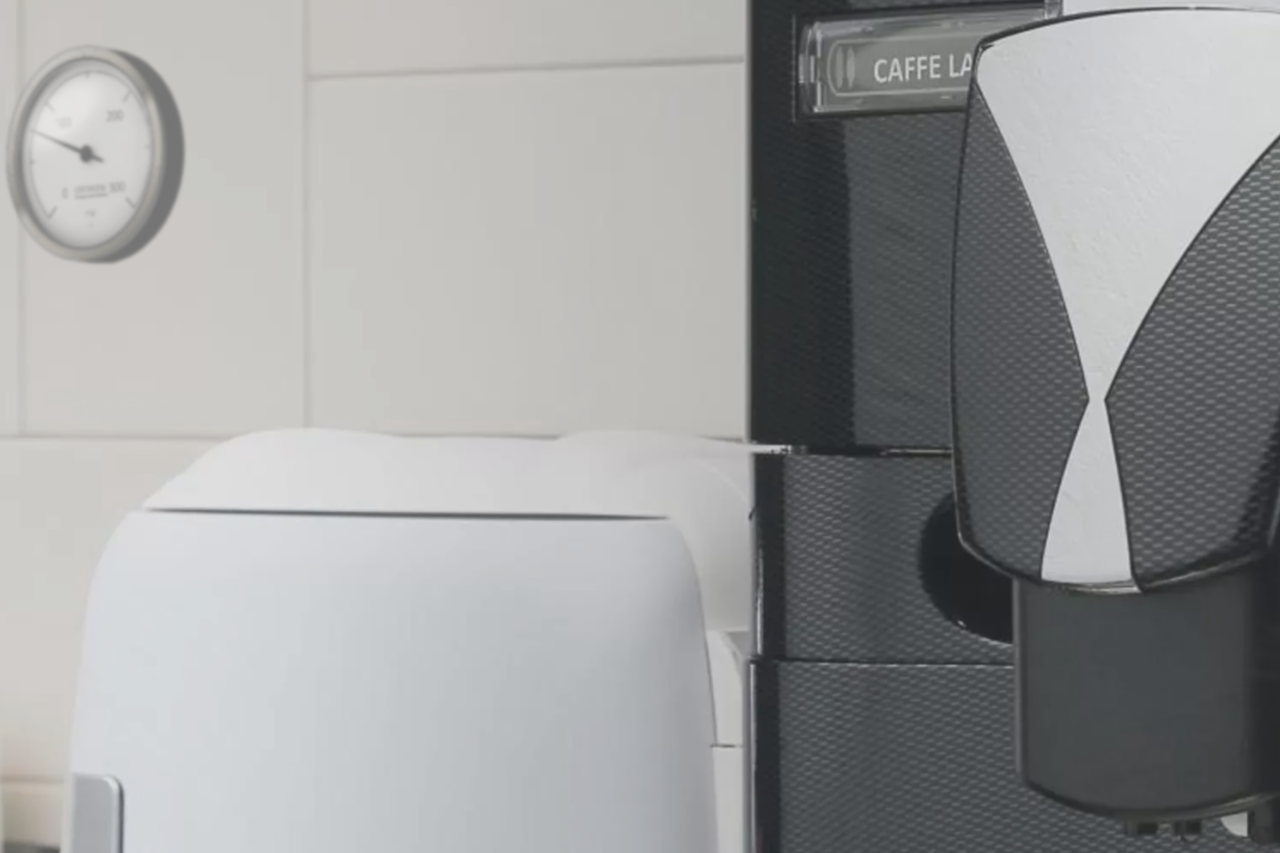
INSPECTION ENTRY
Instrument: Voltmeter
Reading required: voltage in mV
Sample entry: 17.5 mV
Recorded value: 75 mV
